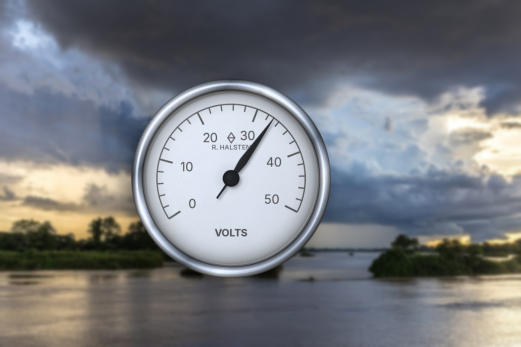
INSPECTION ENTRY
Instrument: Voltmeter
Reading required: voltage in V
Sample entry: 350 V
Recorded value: 33 V
